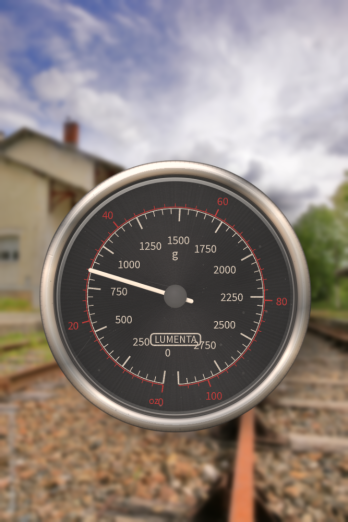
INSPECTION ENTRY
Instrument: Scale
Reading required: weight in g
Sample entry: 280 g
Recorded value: 850 g
